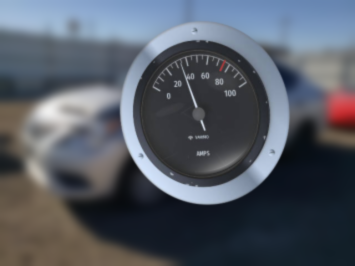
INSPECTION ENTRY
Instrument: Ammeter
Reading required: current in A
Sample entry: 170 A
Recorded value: 35 A
